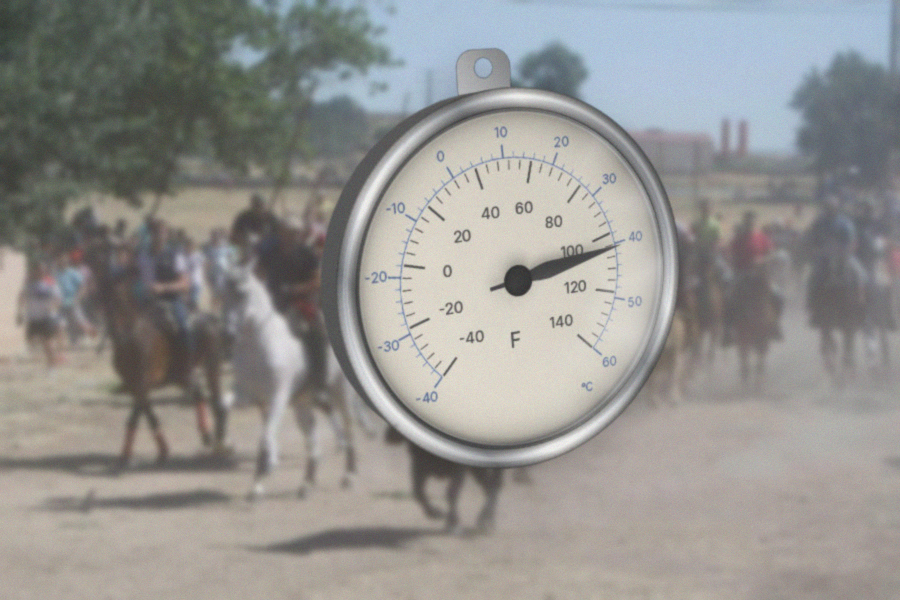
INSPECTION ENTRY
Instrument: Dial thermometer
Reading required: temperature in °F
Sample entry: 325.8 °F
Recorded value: 104 °F
